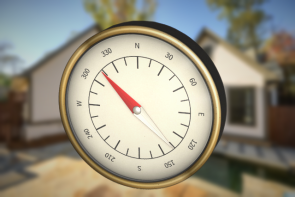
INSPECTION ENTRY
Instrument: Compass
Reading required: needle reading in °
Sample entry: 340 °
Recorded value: 315 °
